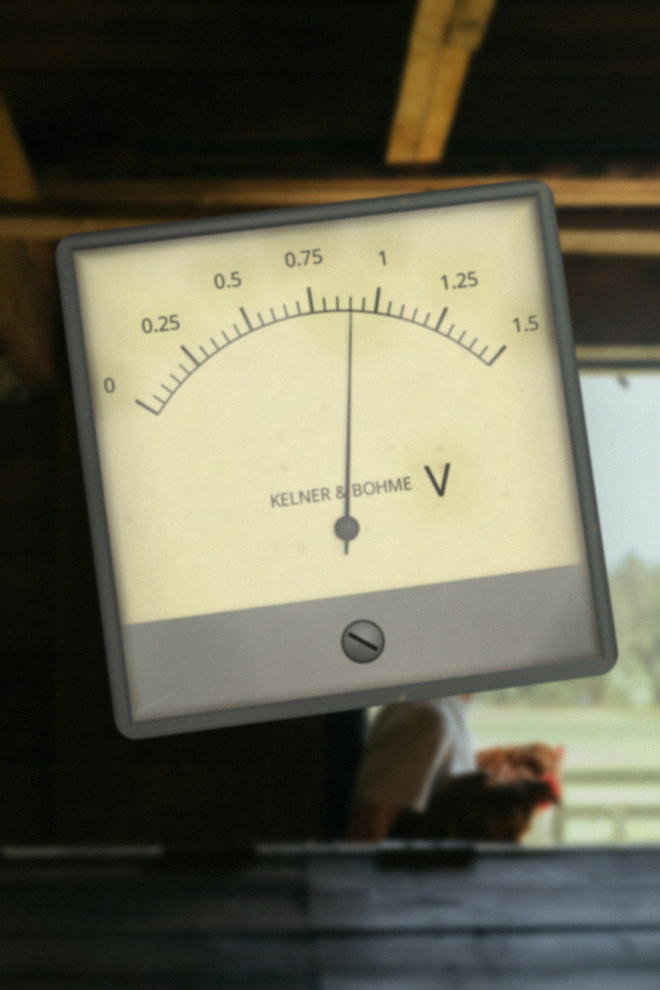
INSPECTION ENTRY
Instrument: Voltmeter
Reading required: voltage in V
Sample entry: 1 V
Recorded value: 0.9 V
